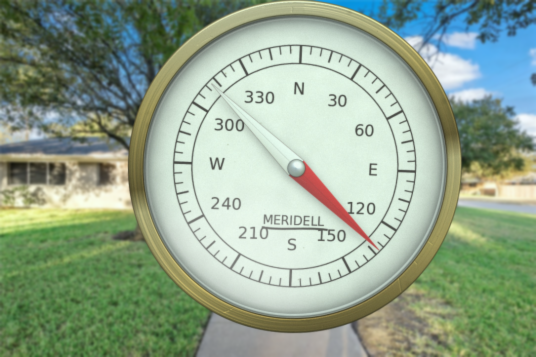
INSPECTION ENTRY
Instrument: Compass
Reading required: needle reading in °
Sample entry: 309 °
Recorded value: 132.5 °
